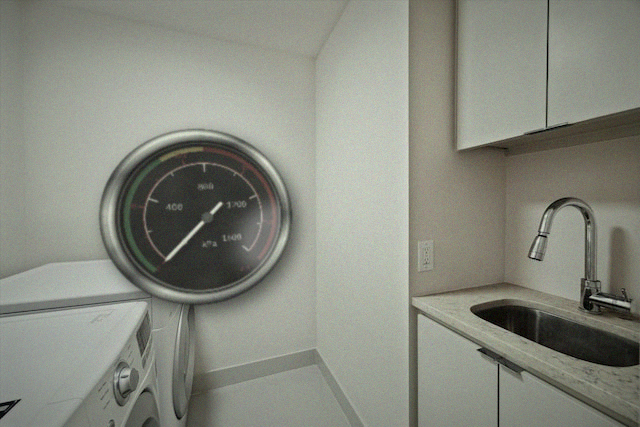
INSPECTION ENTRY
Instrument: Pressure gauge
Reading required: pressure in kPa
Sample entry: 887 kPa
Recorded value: 0 kPa
